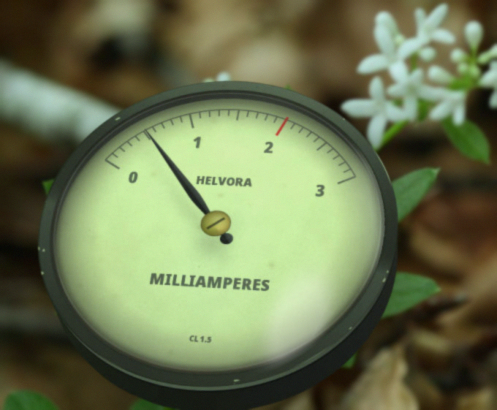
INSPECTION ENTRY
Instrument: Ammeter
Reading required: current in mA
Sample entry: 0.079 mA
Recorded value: 0.5 mA
